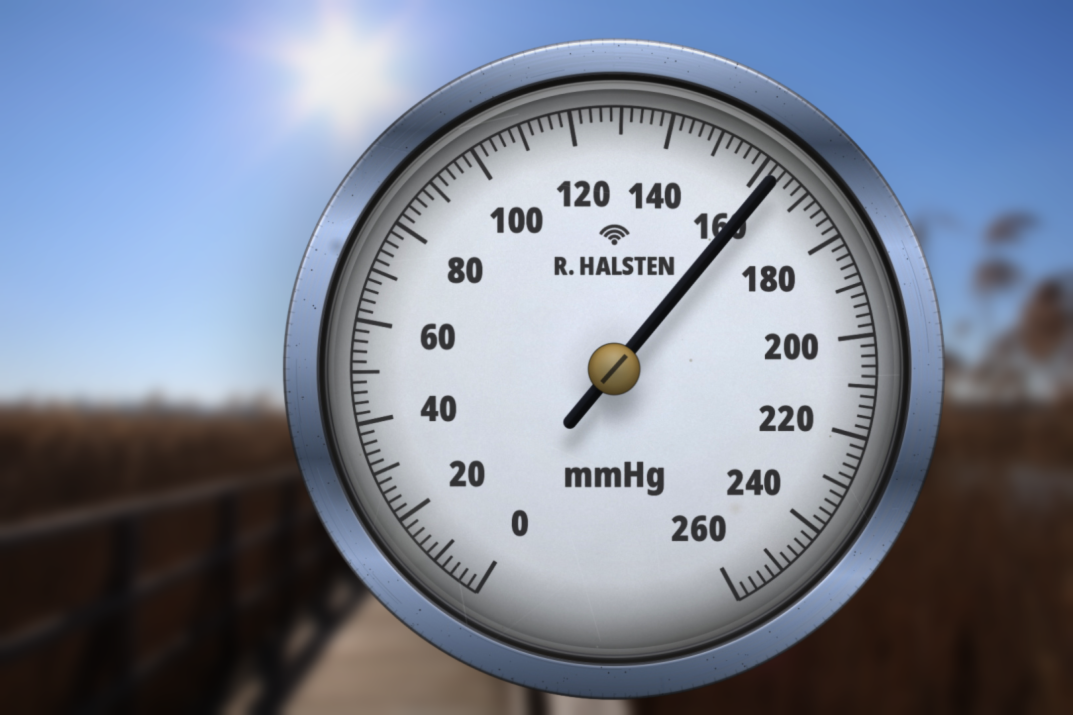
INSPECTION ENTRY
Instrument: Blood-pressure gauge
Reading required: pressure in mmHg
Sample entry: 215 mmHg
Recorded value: 163 mmHg
